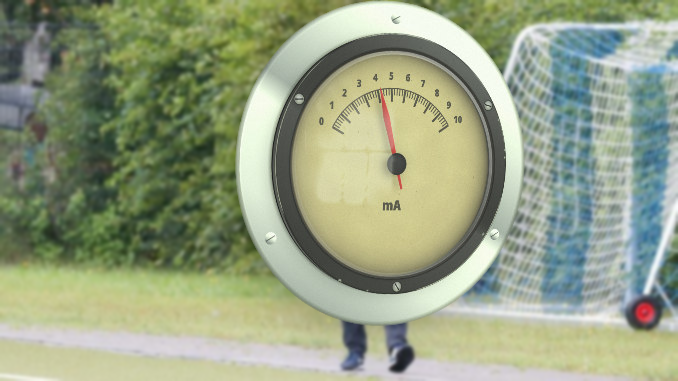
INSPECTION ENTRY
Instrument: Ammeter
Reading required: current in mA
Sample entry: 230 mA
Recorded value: 4 mA
